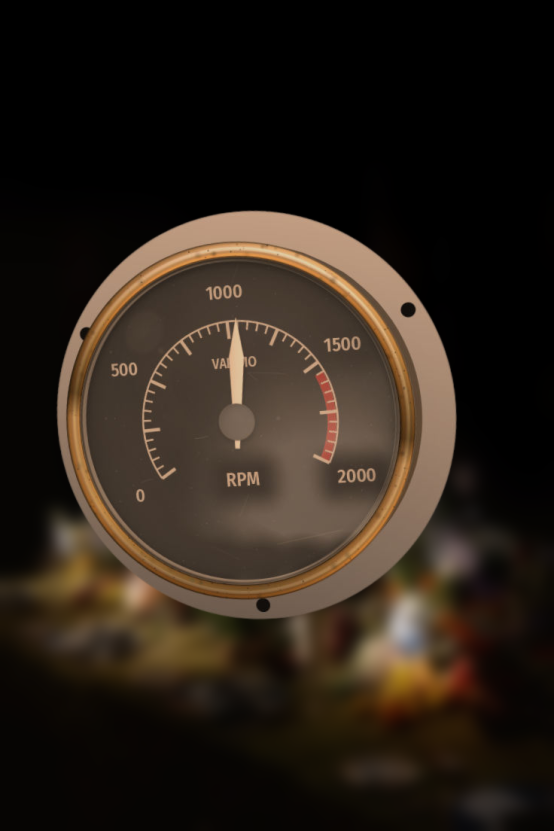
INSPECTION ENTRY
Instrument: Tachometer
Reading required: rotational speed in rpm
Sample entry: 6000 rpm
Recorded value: 1050 rpm
